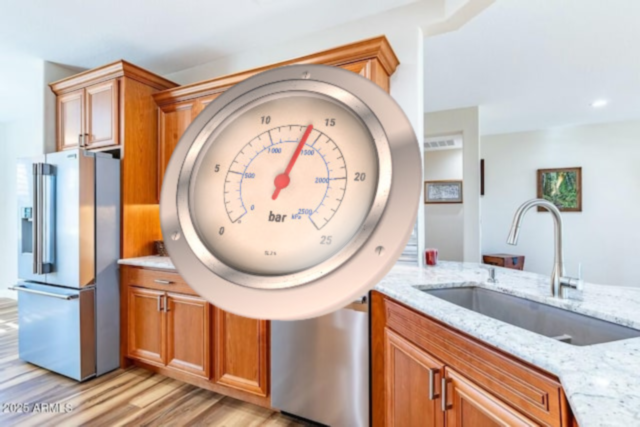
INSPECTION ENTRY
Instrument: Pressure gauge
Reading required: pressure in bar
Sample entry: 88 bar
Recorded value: 14 bar
